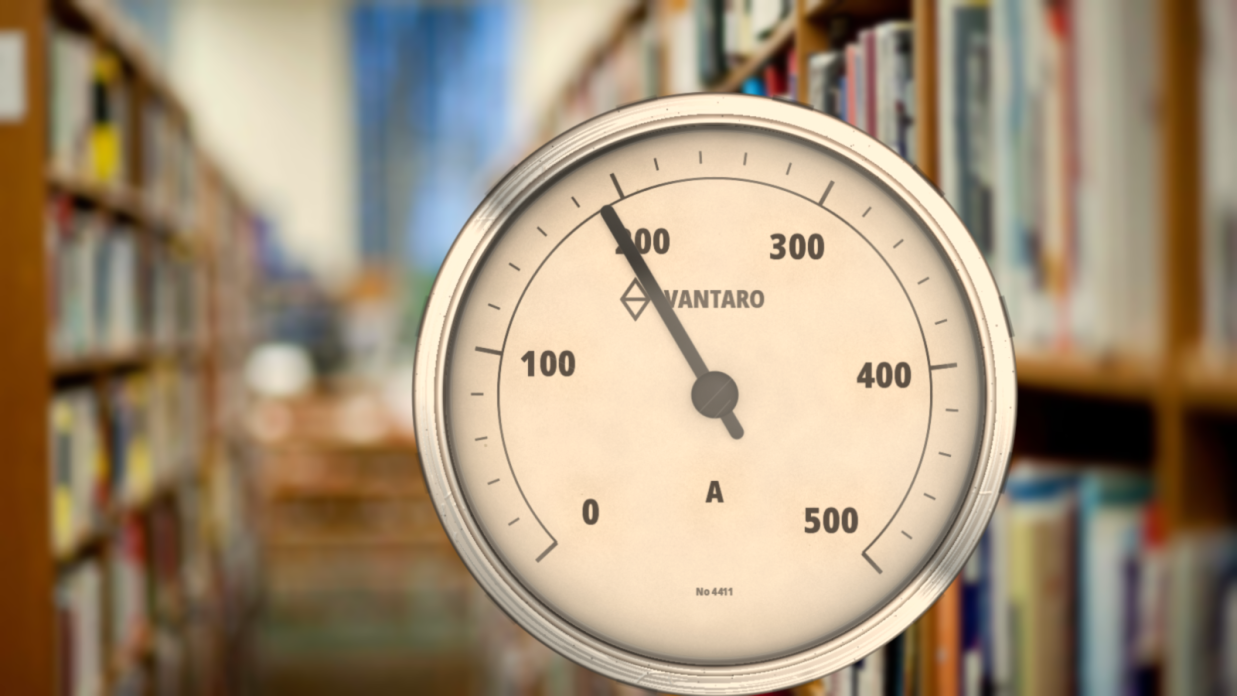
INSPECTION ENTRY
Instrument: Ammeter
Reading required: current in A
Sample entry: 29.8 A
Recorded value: 190 A
